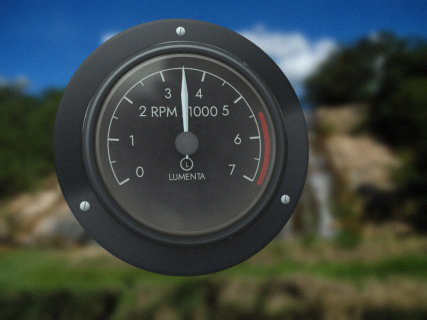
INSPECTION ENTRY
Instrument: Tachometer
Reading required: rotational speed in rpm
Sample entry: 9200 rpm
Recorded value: 3500 rpm
